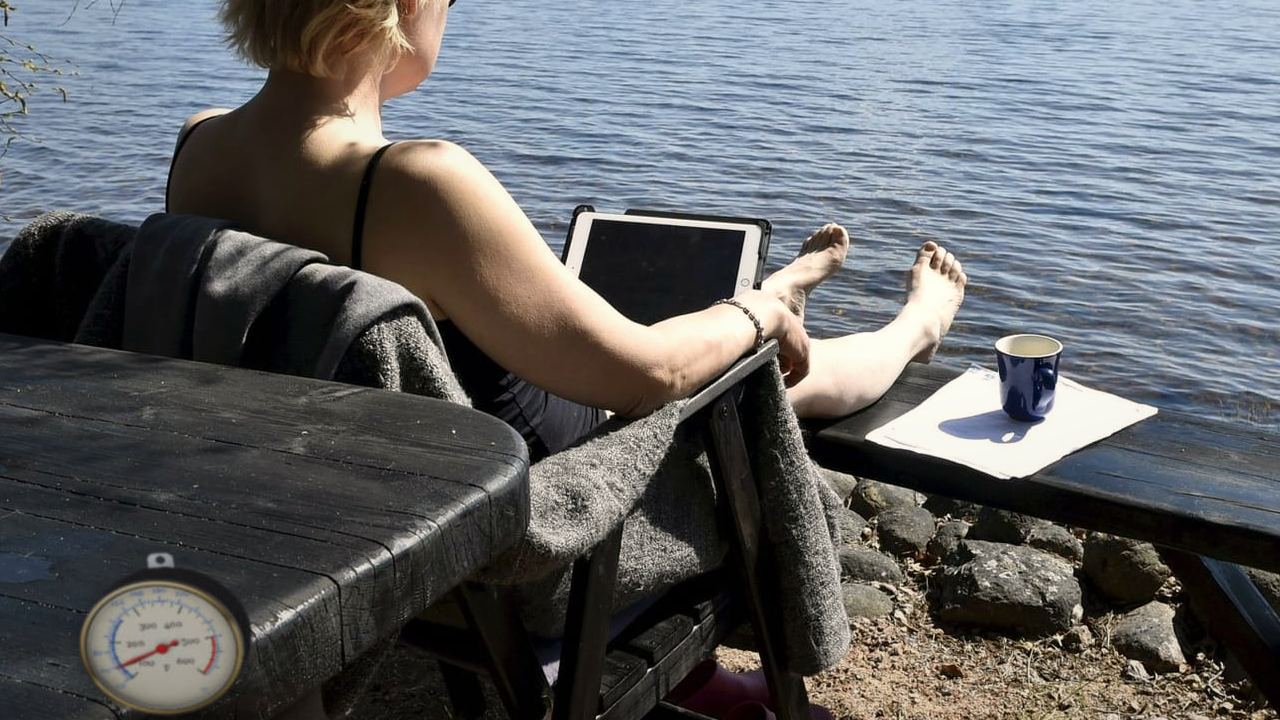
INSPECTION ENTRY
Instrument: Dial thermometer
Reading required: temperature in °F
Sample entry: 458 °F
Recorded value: 140 °F
